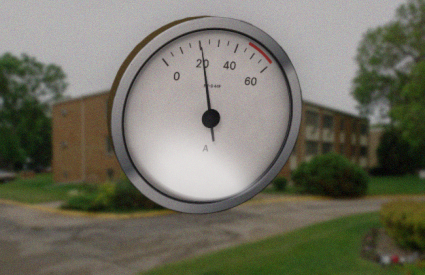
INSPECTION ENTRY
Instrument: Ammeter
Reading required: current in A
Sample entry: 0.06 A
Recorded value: 20 A
